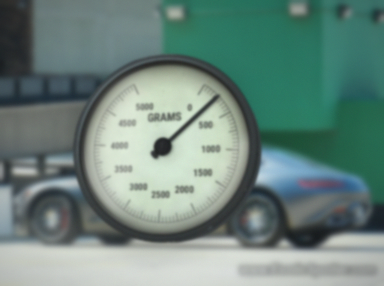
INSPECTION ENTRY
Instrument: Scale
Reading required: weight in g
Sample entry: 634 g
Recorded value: 250 g
